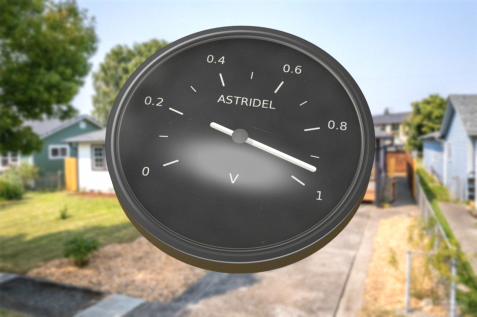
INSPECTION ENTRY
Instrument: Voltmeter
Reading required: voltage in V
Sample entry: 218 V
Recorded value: 0.95 V
